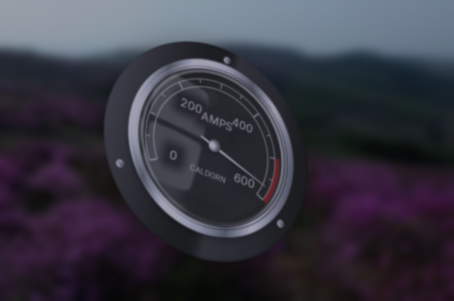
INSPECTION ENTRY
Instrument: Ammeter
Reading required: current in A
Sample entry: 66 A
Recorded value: 575 A
